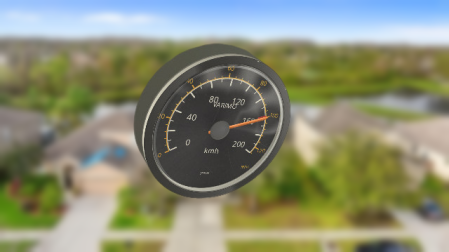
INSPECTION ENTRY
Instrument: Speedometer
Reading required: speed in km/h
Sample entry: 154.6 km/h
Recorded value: 160 km/h
